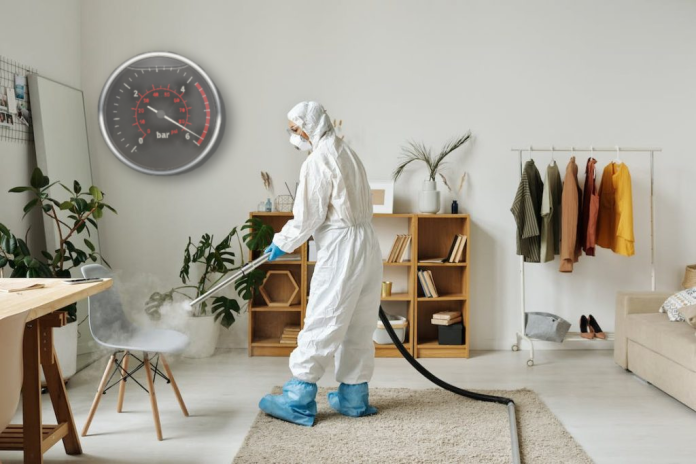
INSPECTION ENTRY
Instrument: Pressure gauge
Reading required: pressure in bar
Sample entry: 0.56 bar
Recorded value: 5.8 bar
